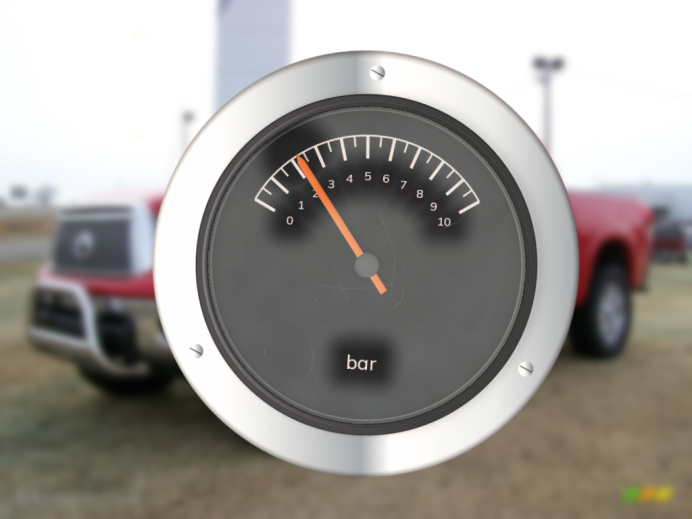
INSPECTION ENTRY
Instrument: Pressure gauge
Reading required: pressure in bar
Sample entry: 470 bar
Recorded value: 2.25 bar
